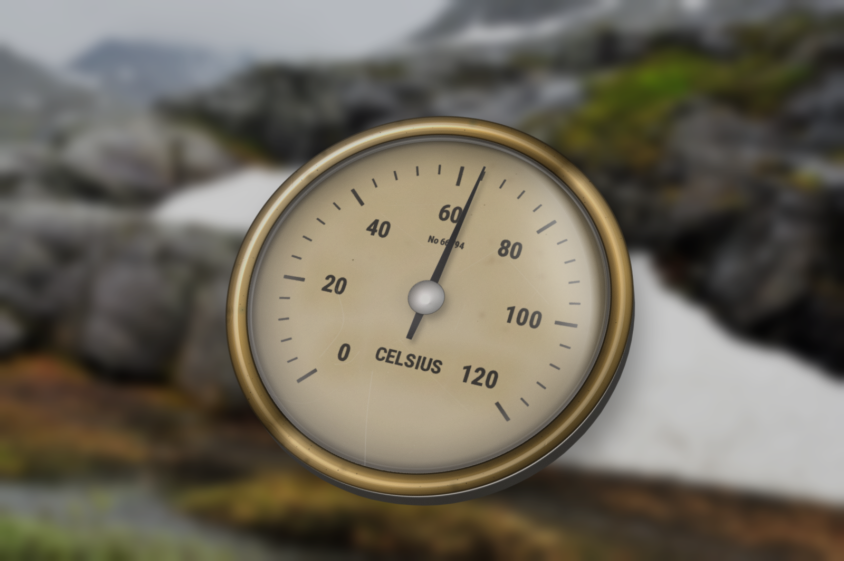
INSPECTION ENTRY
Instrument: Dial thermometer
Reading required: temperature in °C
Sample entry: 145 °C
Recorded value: 64 °C
